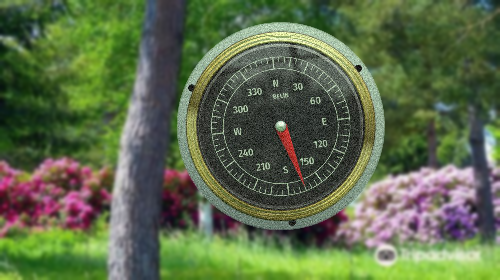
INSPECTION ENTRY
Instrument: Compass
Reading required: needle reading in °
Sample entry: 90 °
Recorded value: 165 °
